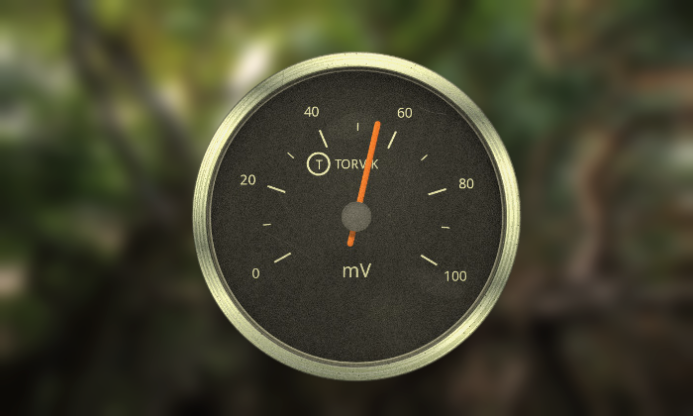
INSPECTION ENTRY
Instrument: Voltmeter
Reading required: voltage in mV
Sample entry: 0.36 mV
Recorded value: 55 mV
